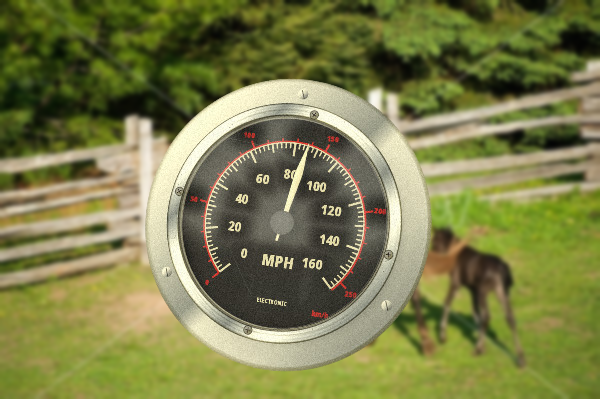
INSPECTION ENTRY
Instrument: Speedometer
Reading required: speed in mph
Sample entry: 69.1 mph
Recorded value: 86 mph
